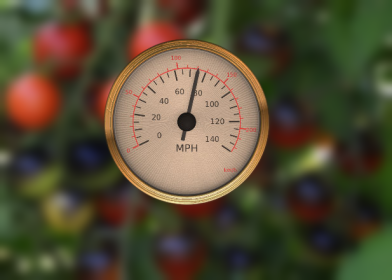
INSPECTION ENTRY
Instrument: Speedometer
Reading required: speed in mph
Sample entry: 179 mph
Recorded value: 75 mph
